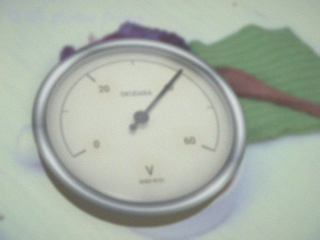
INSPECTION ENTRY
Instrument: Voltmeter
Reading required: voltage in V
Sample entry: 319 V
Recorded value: 40 V
